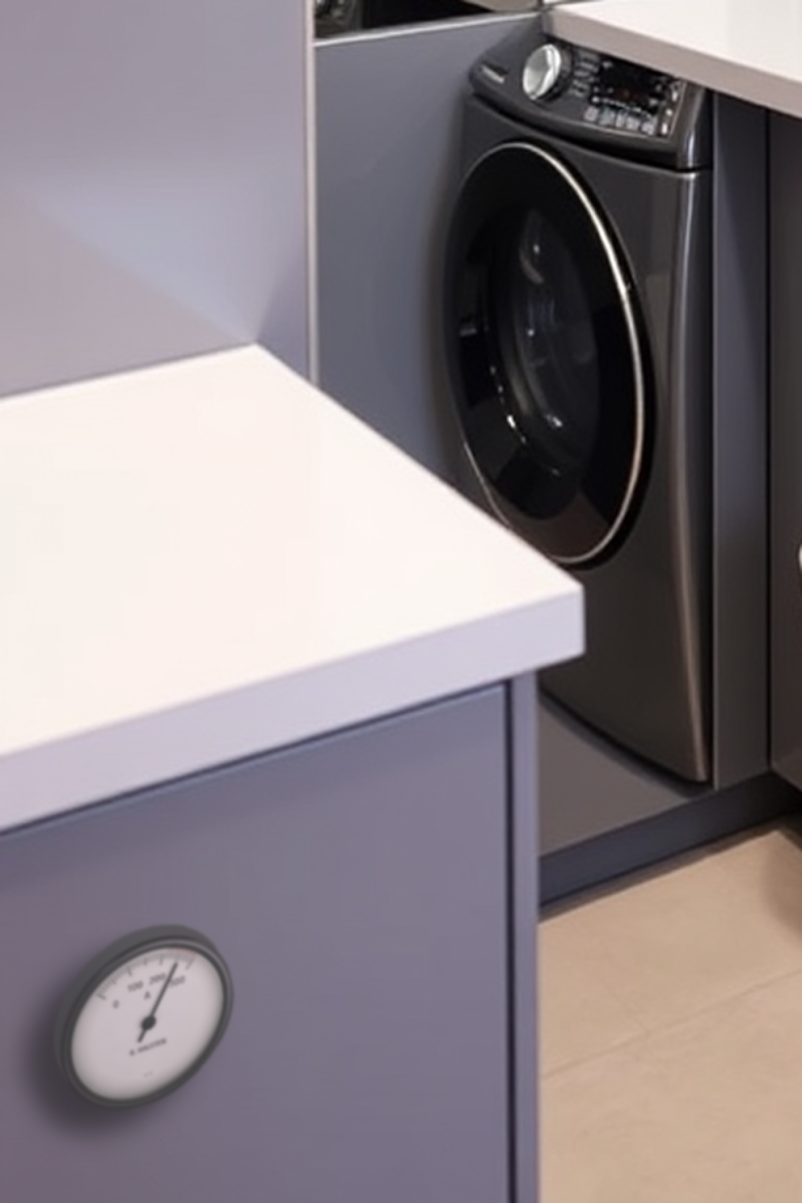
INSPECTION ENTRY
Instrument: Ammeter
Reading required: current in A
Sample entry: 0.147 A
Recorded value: 250 A
